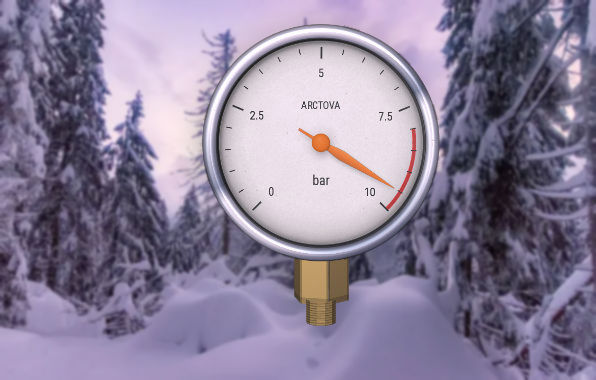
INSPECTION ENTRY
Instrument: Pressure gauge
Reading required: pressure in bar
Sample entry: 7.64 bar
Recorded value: 9.5 bar
